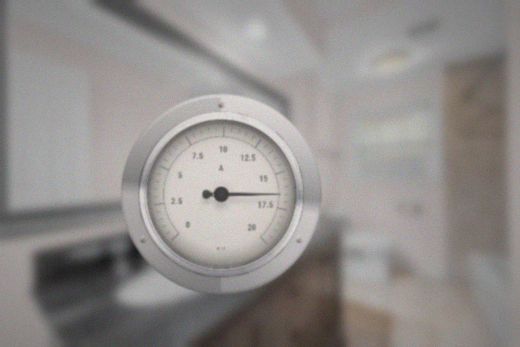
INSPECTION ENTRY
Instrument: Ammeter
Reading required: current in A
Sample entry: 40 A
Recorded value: 16.5 A
